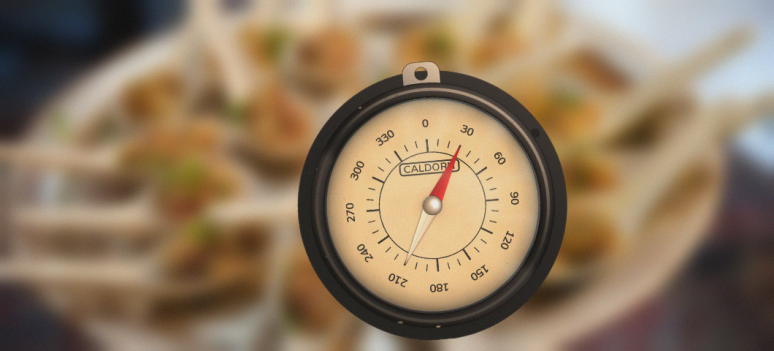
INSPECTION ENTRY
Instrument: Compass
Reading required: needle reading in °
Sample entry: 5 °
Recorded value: 30 °
